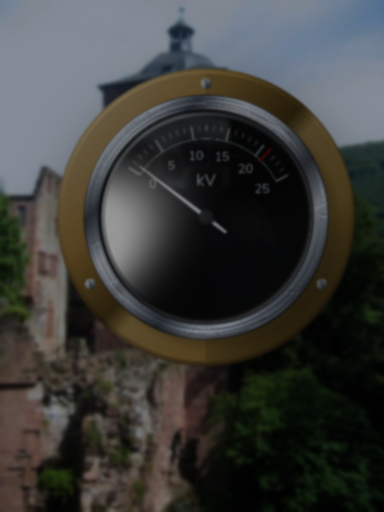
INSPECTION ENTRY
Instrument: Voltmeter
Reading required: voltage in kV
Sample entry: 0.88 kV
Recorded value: 1 kV
